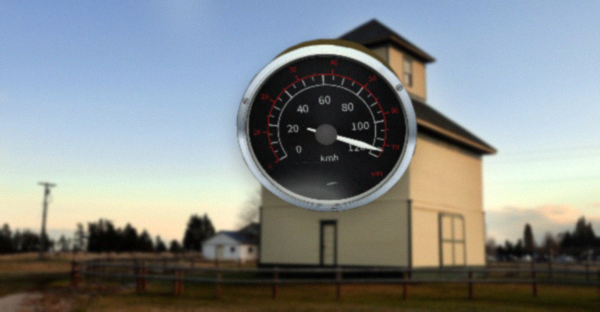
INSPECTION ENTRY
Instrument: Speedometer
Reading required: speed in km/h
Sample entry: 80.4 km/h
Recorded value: 115 km/h
